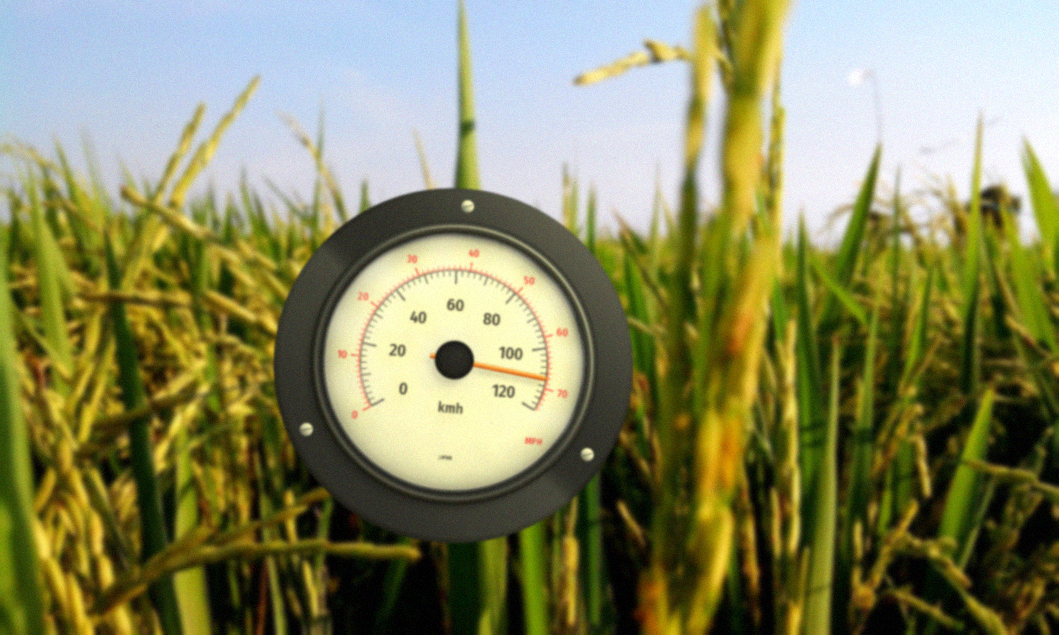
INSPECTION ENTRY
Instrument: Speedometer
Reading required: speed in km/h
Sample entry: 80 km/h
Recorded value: 110 km/h
